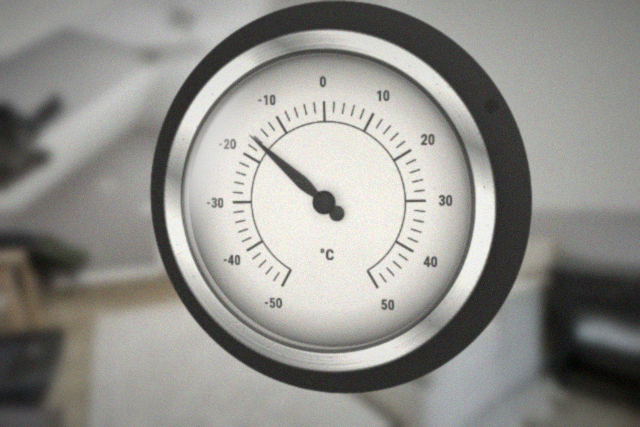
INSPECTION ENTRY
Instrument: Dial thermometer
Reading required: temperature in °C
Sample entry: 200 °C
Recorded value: -16 °C
